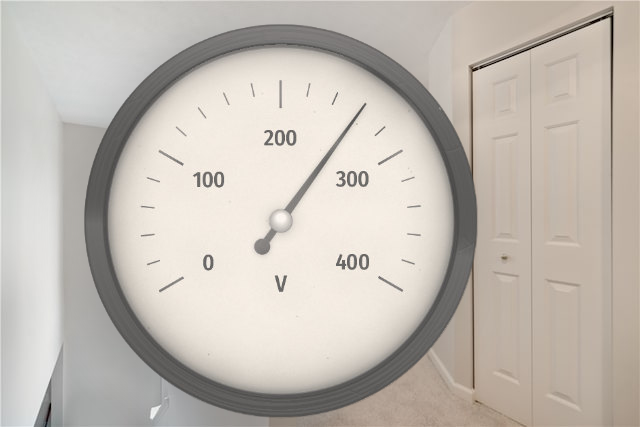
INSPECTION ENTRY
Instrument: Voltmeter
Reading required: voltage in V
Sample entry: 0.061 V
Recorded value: 260 V
